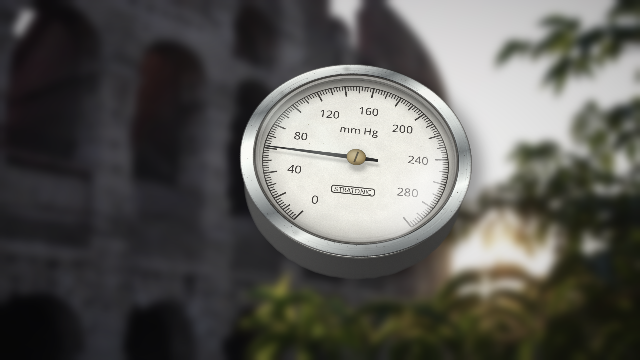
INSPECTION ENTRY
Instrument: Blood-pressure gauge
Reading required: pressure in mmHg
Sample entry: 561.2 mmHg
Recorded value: 60 mmHg
